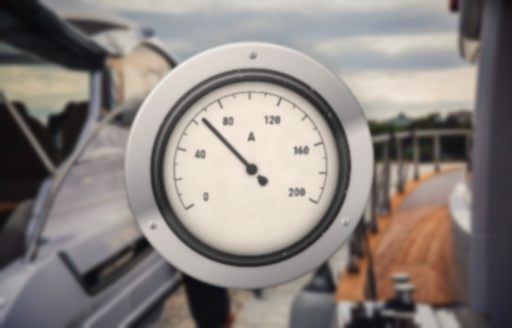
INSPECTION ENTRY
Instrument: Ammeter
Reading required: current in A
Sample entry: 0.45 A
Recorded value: 65 A
